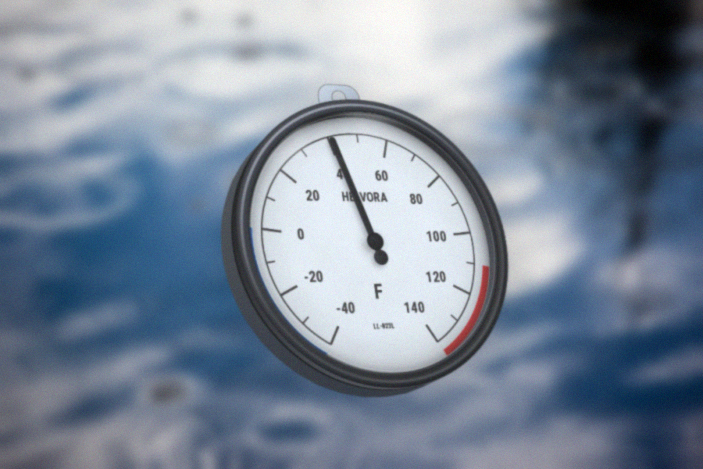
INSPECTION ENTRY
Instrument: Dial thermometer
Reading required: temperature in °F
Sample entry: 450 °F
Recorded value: 40 °F
